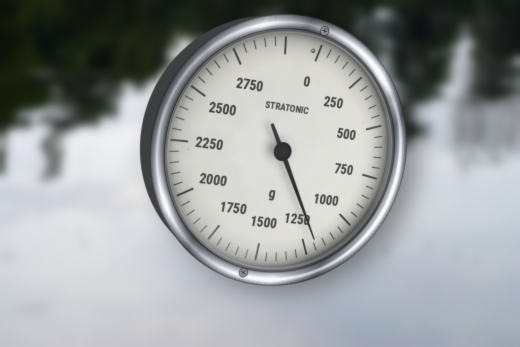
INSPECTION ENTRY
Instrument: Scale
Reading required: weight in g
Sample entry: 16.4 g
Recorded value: 1200 g
